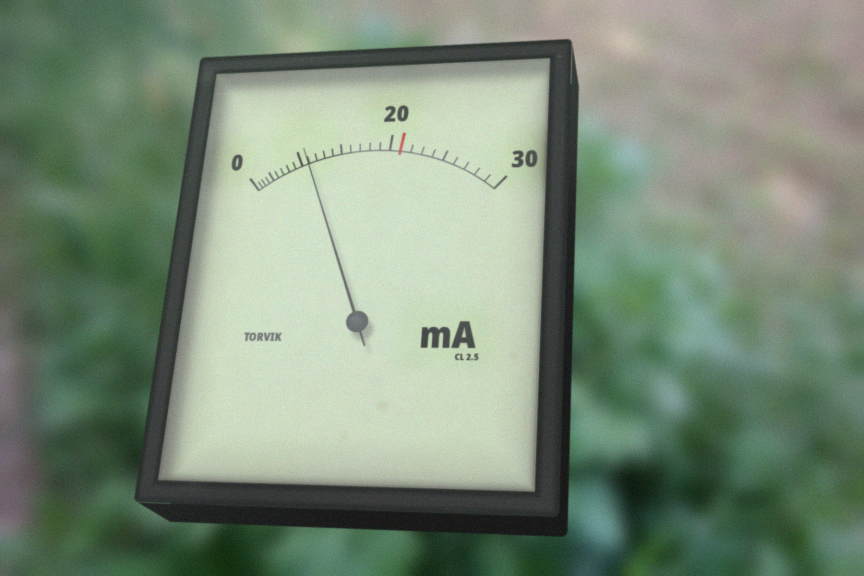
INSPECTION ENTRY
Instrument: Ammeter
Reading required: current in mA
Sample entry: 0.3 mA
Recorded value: 11 mA
